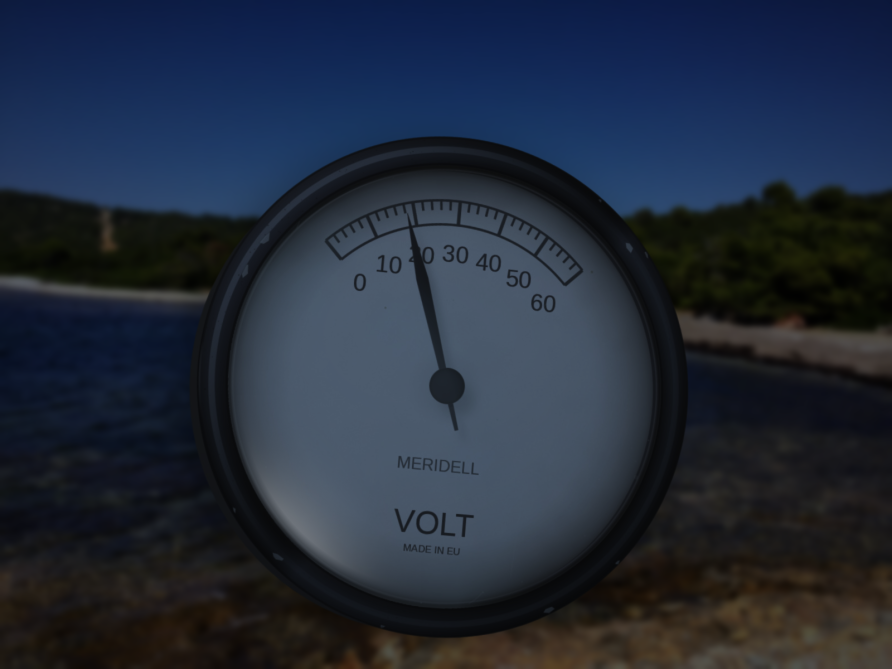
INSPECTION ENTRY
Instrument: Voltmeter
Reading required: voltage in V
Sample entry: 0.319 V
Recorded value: 18 V
